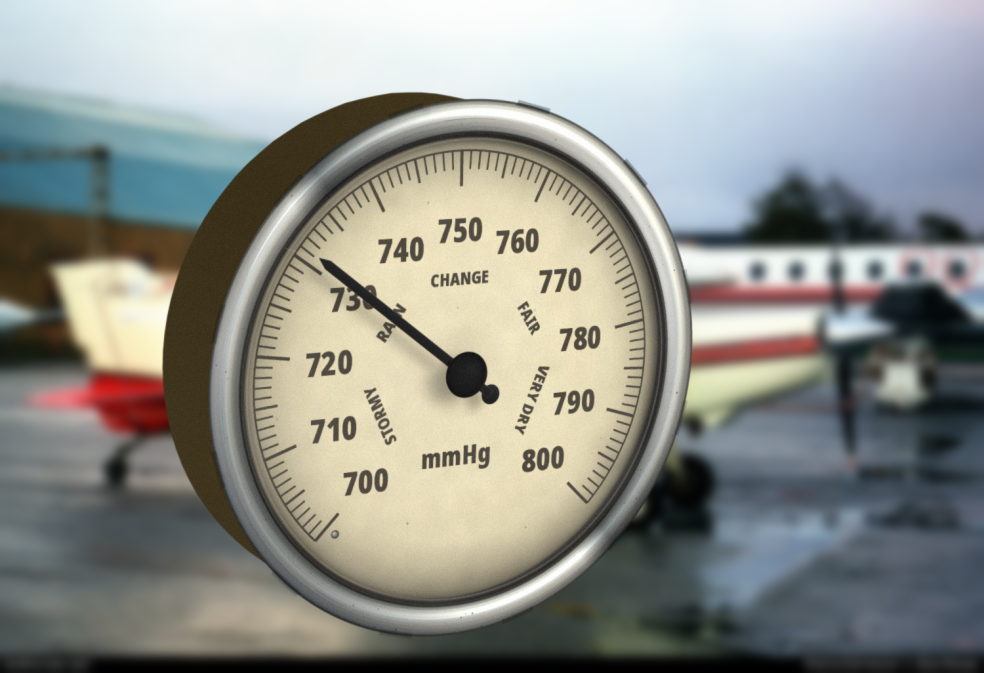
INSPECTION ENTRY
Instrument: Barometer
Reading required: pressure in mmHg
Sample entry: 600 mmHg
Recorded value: 731 mmHg
